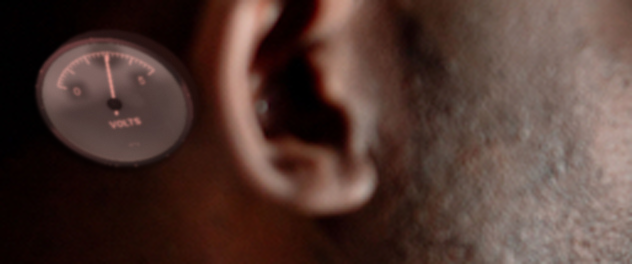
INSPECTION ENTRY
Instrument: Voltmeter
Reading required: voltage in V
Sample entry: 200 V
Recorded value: 3 V
